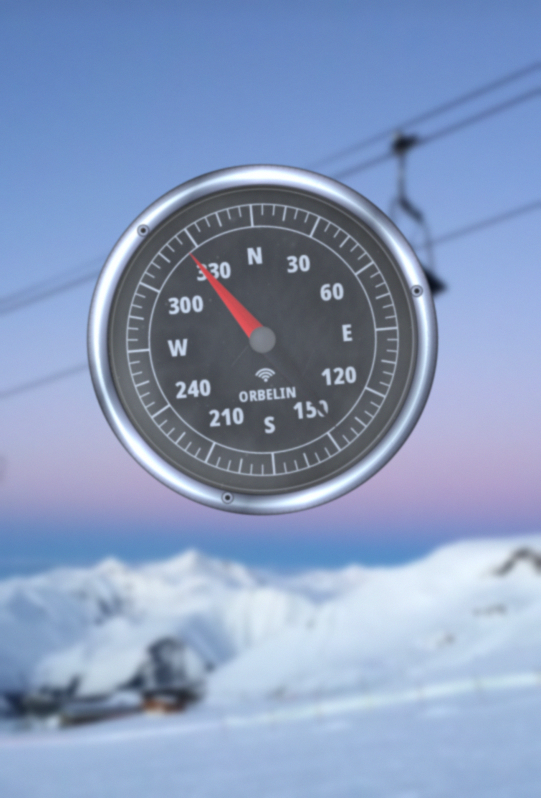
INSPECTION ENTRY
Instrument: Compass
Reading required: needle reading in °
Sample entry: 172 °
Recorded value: 325 °
